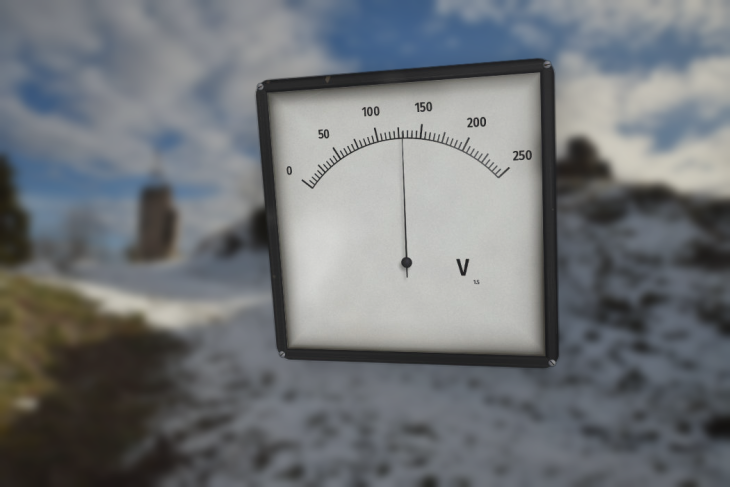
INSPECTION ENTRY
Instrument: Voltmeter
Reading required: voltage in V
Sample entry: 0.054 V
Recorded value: 130 V
